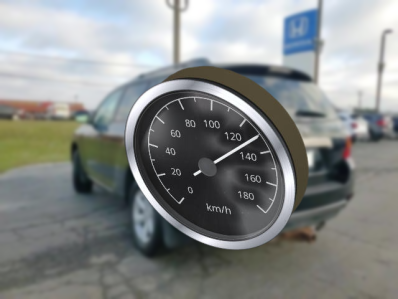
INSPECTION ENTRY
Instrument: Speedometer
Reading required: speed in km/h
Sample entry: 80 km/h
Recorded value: 130 km/h
